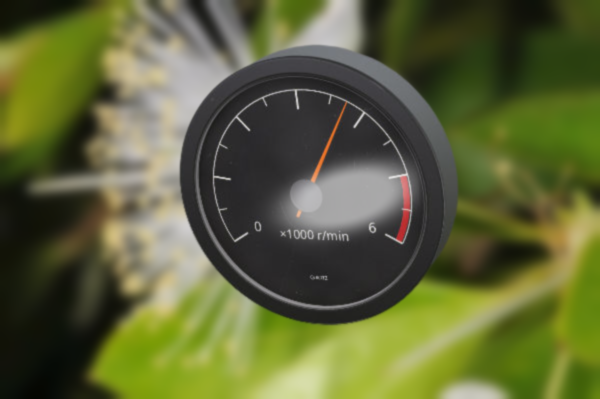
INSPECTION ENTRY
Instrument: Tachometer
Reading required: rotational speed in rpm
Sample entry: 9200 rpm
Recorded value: 3750 rpm
